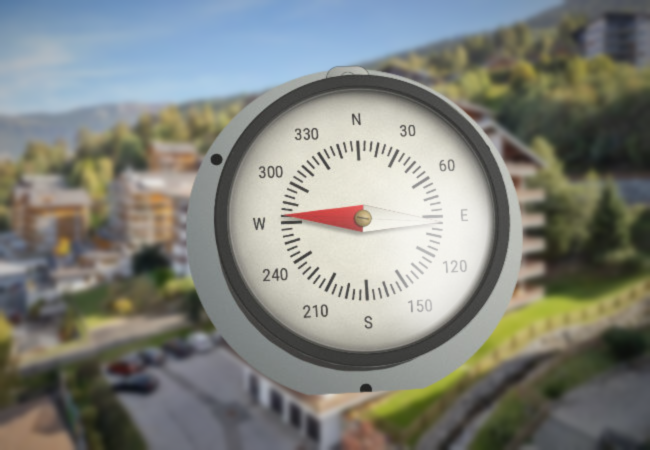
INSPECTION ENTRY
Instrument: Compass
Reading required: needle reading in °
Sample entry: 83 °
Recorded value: 275 °
